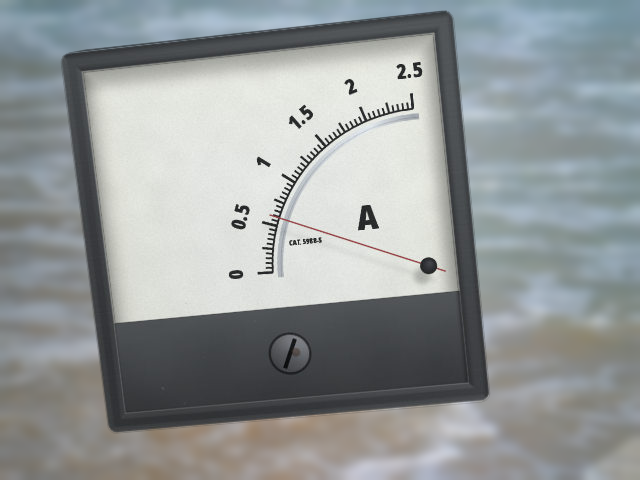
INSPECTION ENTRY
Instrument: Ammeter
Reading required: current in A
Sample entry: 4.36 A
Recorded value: 0.6 A
